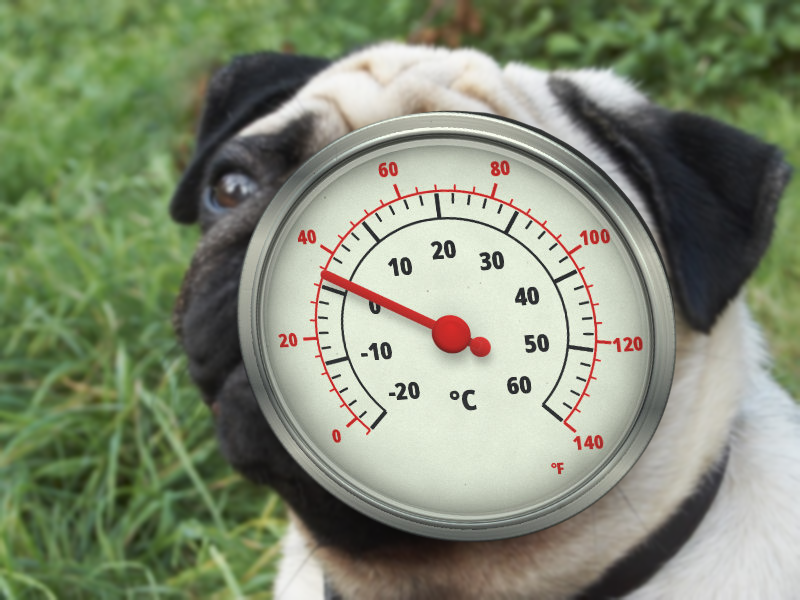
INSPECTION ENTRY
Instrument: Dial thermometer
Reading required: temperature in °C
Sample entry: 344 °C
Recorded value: 2 °C
